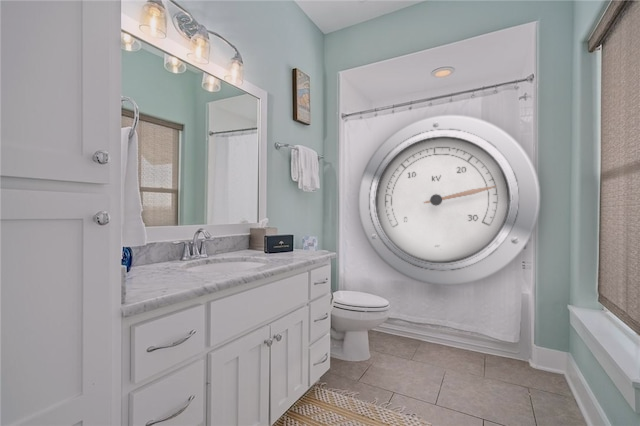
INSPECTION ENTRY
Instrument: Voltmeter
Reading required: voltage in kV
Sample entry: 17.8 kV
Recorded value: 25 kV
